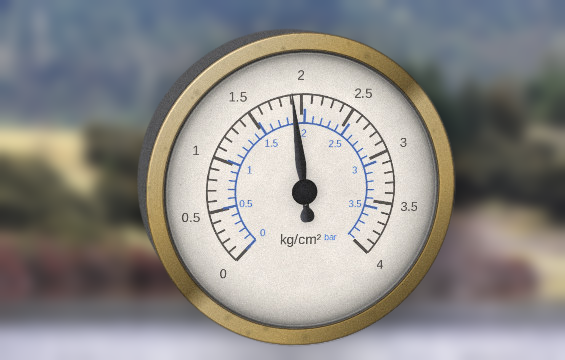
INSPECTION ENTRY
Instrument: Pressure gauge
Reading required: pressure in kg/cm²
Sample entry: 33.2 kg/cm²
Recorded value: 1.9 kg/cm²
